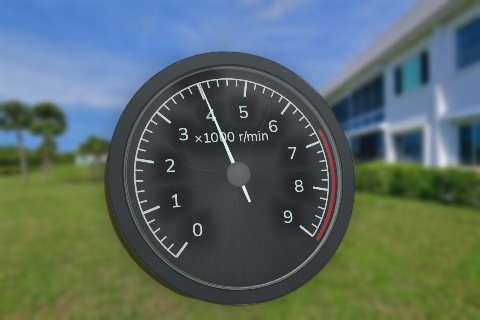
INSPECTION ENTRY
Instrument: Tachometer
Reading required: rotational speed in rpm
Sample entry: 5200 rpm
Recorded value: 4000 rpm
